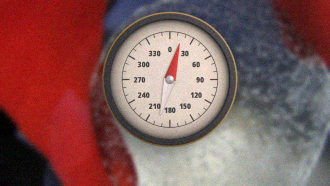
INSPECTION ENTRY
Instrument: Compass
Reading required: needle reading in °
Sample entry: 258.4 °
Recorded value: 15 °
